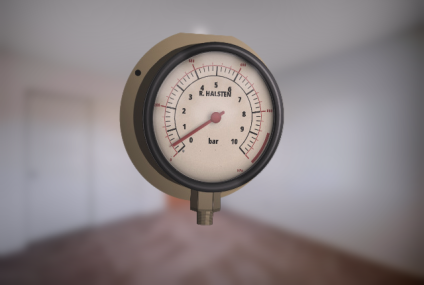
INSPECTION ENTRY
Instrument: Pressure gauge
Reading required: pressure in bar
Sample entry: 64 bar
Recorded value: 0.4 bar
